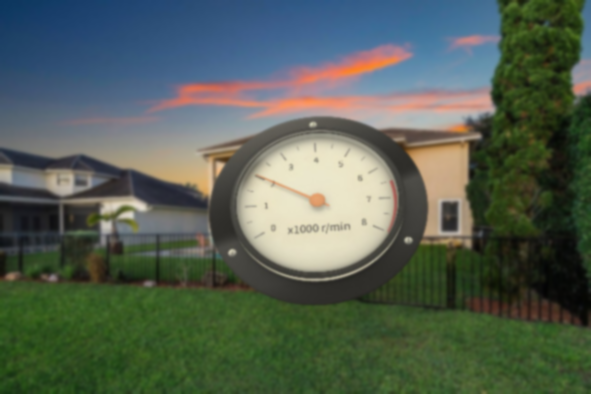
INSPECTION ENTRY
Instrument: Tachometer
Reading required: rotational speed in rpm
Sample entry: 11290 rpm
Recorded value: 2000 rpm
